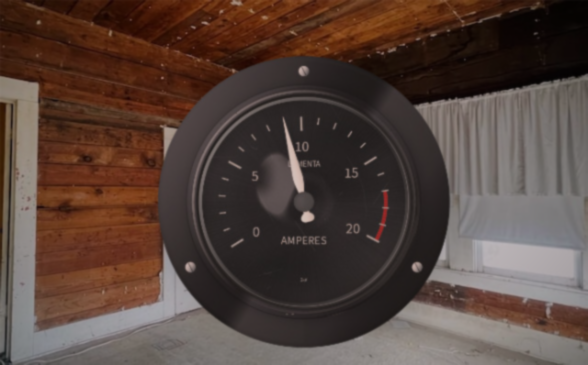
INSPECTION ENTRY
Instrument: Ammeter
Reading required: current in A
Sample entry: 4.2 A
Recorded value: 9 A
